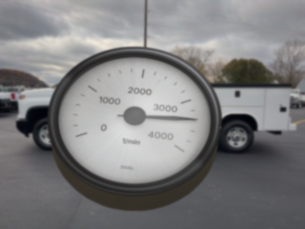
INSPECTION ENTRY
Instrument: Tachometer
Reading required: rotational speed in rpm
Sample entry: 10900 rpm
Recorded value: 3400 rpm
